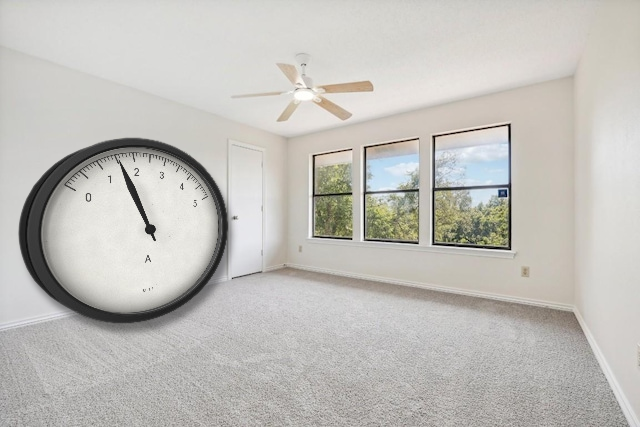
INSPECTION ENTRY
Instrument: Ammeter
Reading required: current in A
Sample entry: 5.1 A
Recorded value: 1.5 A
